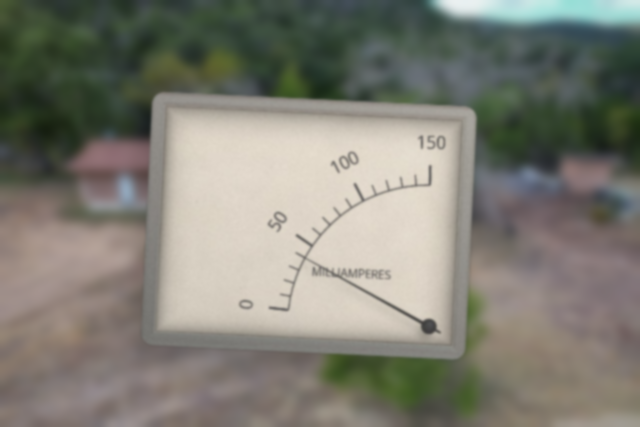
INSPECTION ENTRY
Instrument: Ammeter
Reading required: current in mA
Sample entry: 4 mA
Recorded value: 40 mA
